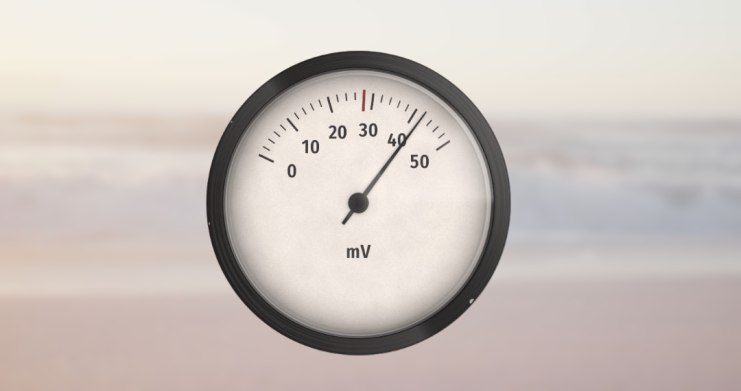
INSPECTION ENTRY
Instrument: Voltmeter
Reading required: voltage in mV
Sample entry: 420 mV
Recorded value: 42 mV
